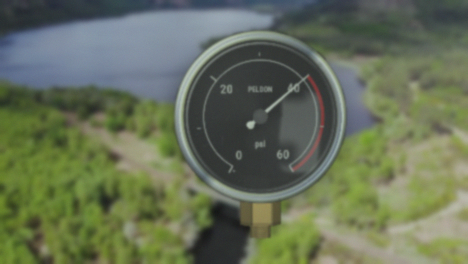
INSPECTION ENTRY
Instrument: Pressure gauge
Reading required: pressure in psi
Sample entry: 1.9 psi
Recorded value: 40 psi
